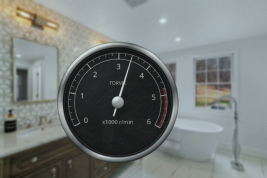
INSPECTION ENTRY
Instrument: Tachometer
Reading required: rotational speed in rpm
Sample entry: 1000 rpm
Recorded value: 3400 rpm
